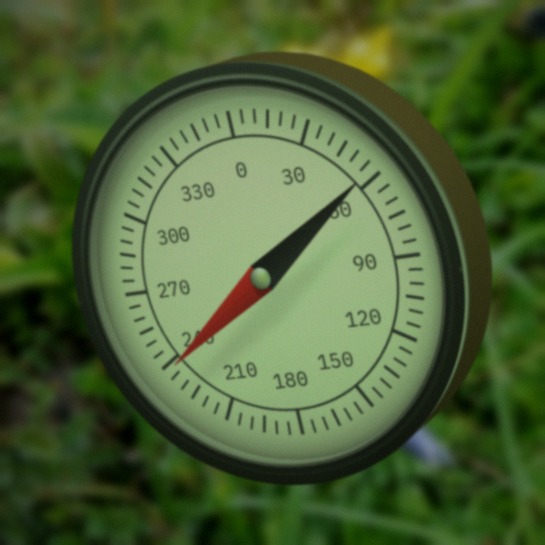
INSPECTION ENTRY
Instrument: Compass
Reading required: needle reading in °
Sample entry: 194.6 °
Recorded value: 237.5 °
